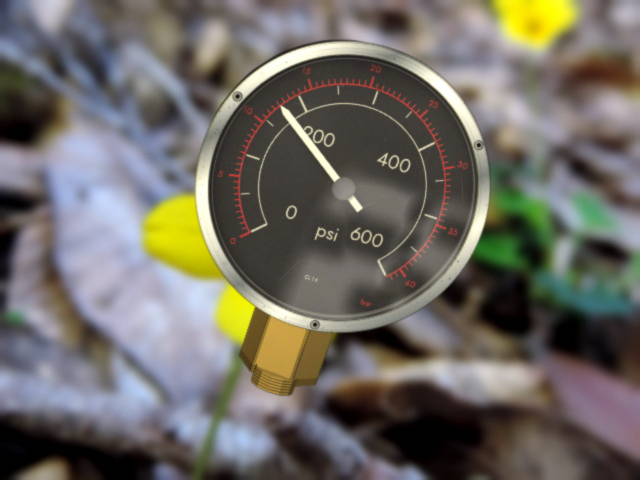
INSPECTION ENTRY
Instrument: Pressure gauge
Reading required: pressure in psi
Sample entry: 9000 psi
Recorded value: 175 psi
